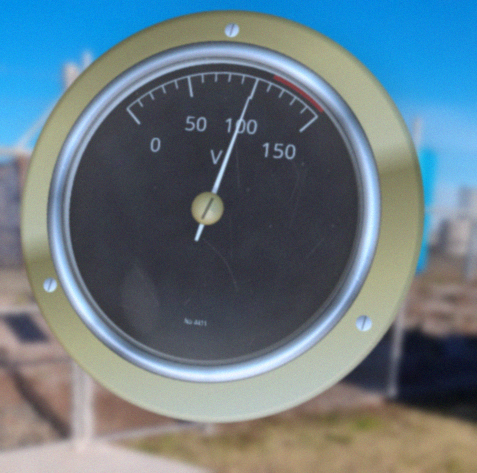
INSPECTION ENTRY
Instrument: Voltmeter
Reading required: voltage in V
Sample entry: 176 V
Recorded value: 100 V
